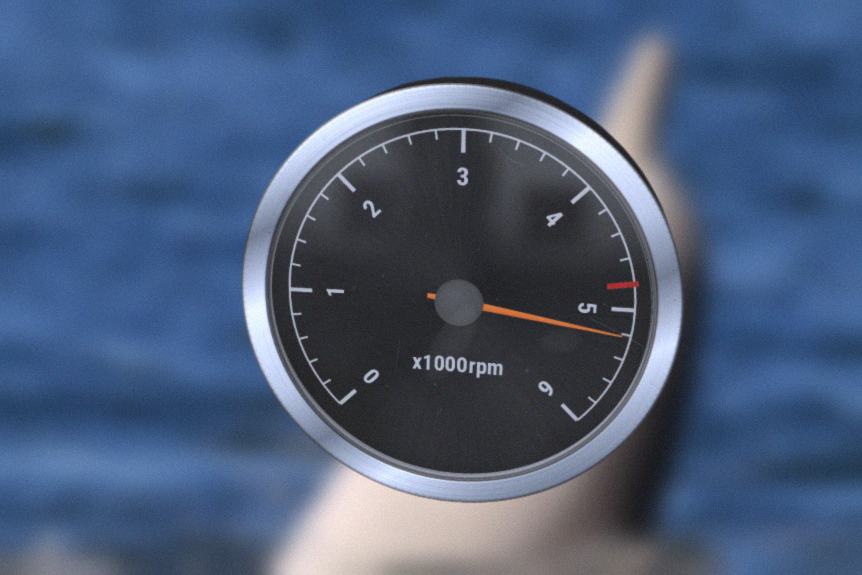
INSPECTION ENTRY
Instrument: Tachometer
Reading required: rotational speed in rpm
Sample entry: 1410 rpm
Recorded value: 5200 rpm
